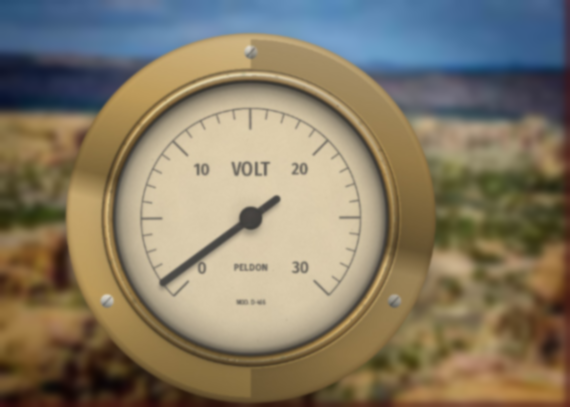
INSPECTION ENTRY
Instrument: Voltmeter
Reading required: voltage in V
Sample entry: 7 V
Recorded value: 1 V
